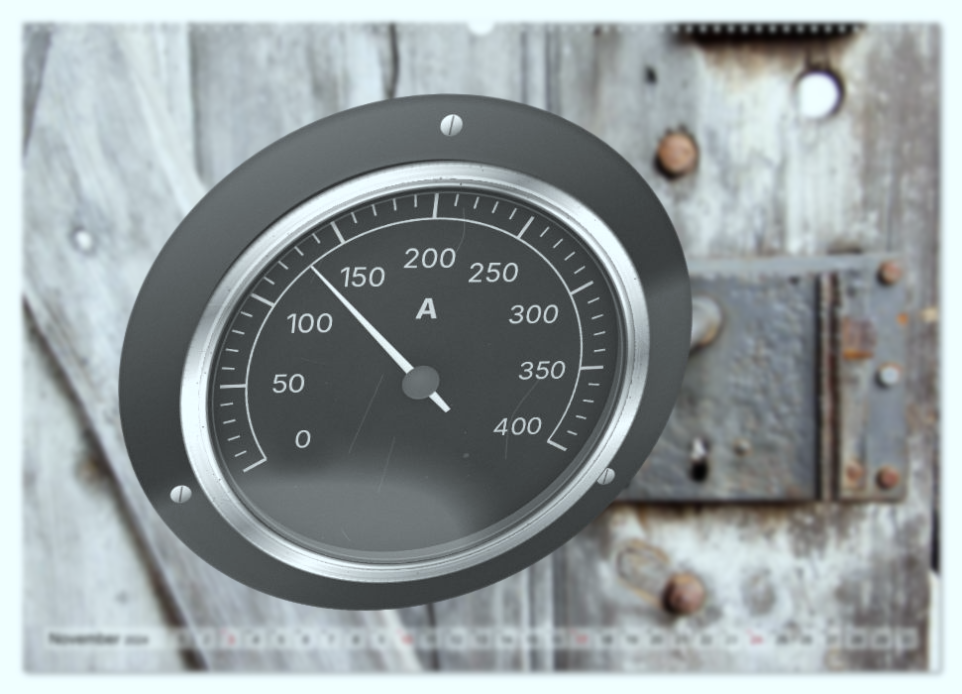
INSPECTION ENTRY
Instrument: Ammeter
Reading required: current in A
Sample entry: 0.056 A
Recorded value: 130 A
